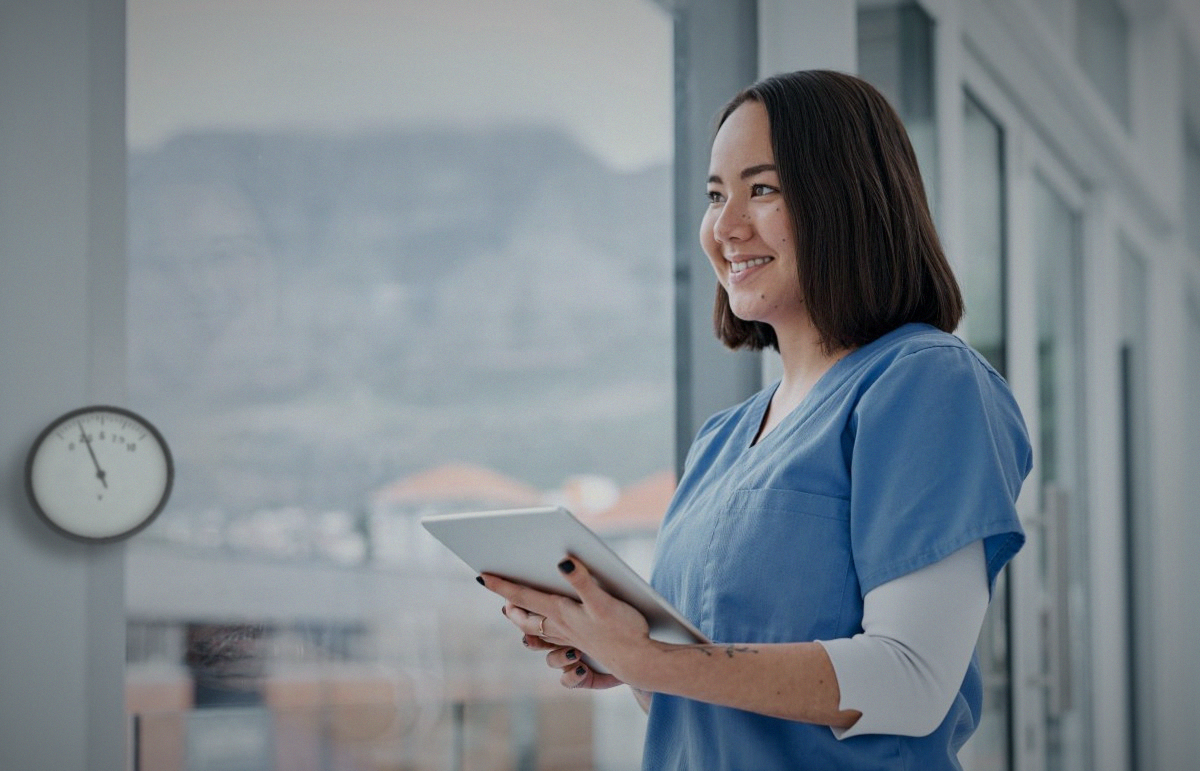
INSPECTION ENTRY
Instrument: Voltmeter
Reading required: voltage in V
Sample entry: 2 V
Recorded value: 2.5 V
